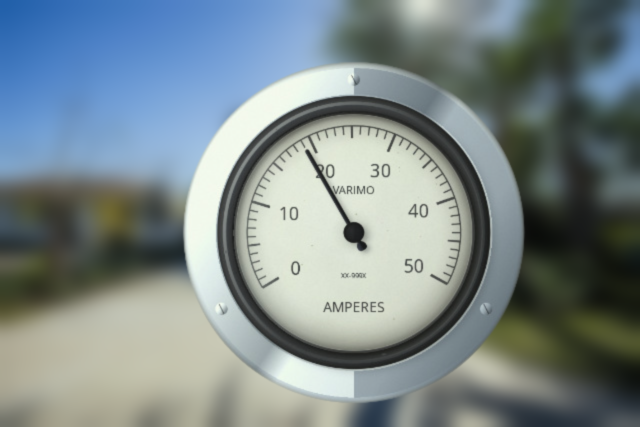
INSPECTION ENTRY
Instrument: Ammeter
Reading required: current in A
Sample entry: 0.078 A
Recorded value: 19 A
